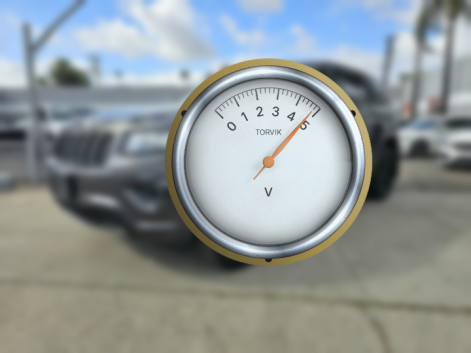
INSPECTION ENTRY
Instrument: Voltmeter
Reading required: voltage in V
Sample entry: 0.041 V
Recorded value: 4.8 V
